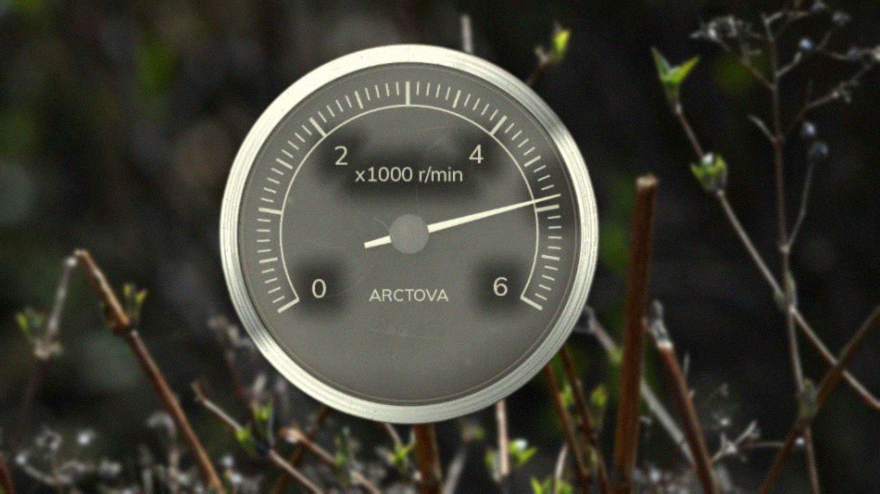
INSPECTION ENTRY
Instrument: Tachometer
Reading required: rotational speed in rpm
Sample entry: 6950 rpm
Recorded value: 4900 rpm
